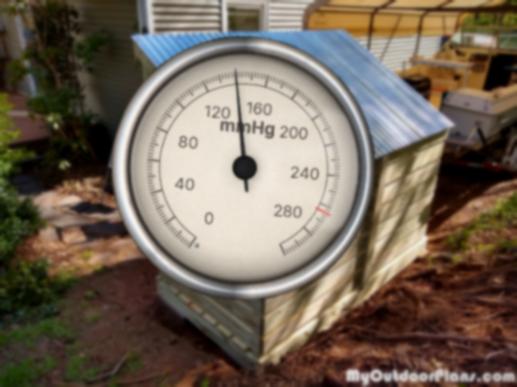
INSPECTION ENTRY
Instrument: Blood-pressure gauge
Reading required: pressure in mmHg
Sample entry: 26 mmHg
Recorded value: 140 mmHg
